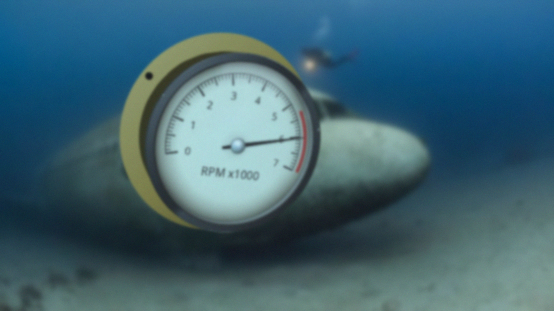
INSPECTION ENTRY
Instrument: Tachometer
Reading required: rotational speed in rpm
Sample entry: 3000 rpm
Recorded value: 6000 rpm
